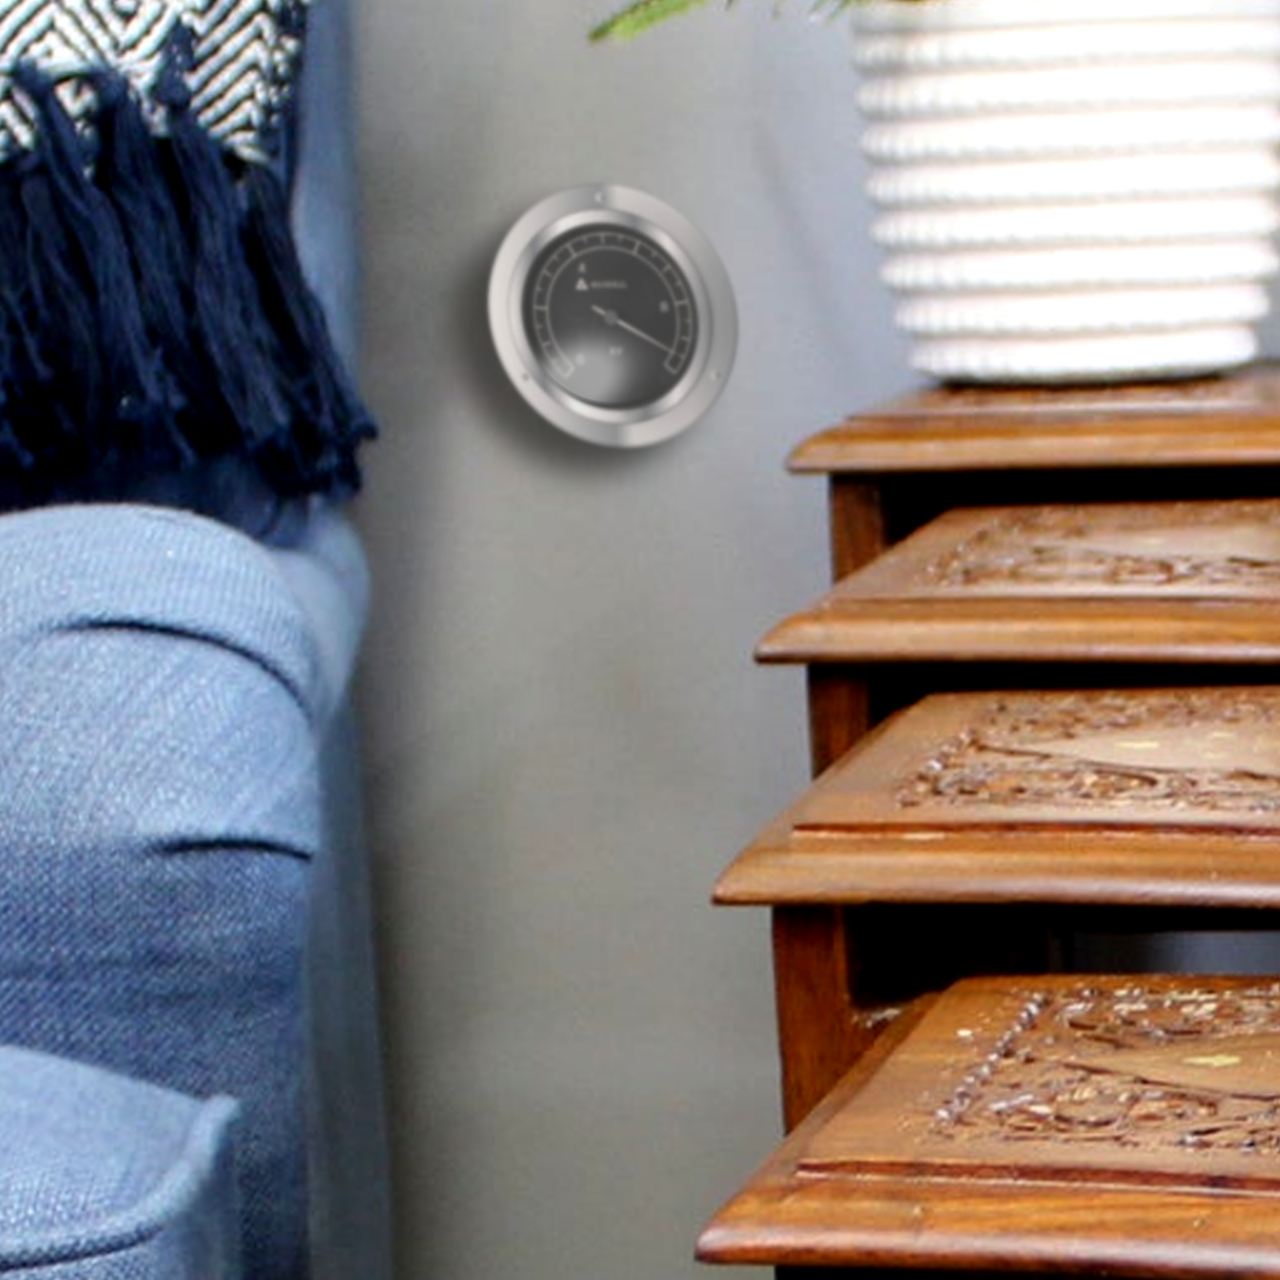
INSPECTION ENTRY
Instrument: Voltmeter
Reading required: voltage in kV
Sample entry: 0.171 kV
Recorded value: 9.5 kV
